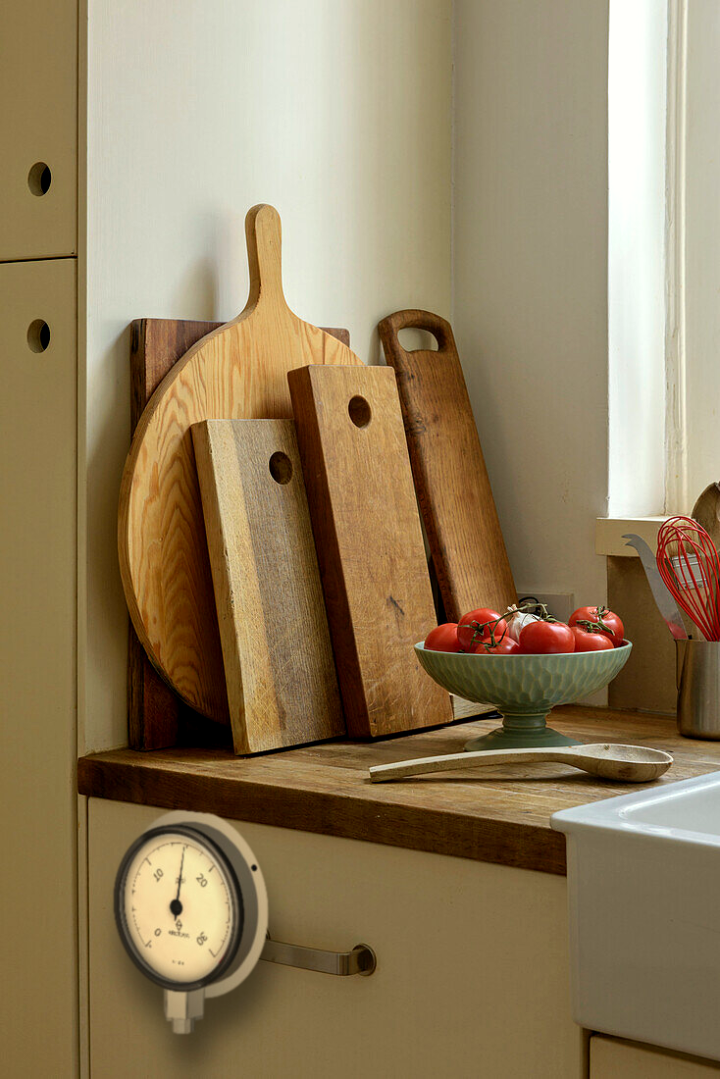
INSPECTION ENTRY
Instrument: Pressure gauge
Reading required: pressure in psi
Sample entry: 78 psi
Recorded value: 16 psi
